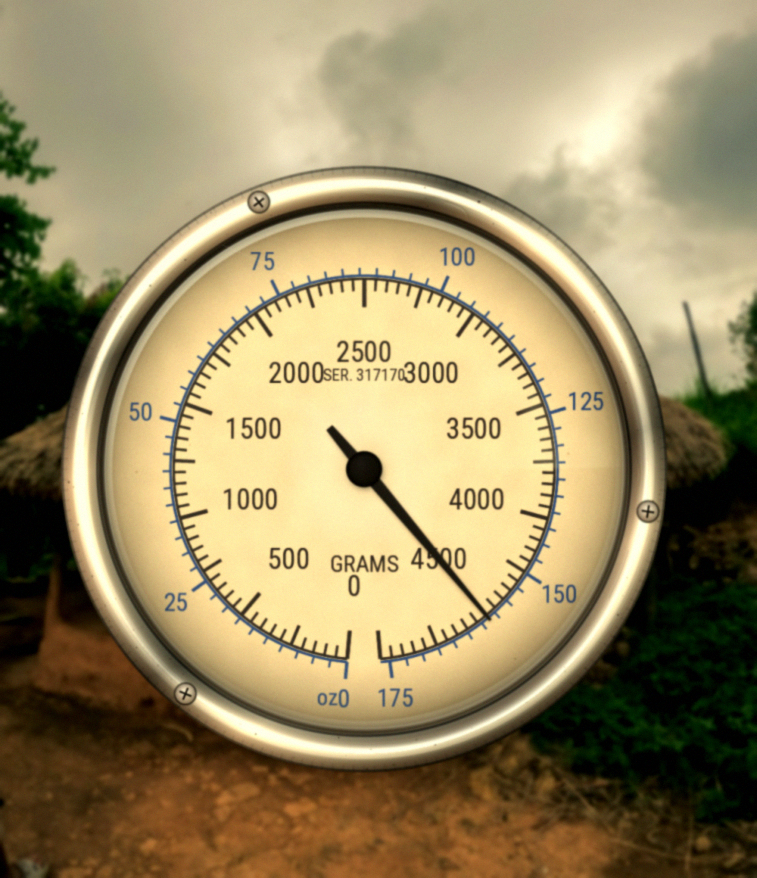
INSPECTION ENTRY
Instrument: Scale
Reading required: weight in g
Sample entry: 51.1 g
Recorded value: 4500 g
